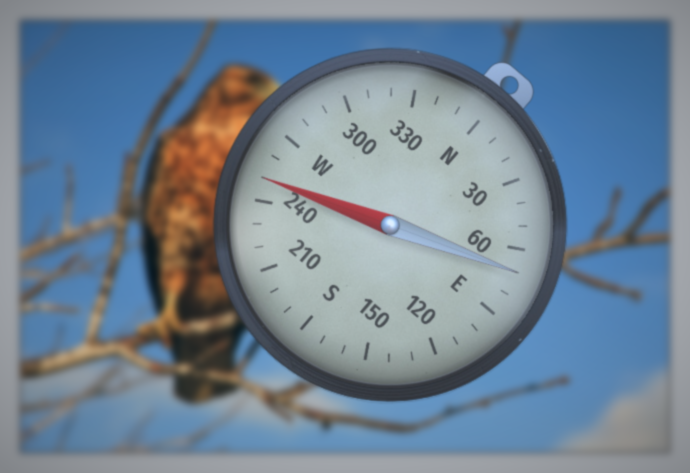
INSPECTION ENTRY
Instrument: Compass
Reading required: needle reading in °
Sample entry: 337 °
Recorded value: 250 °
